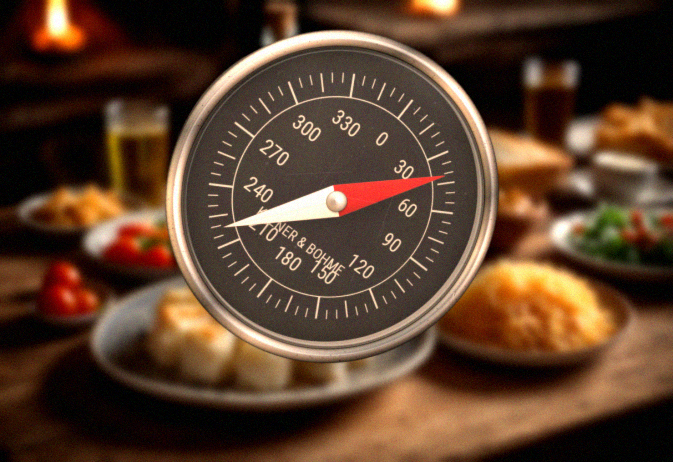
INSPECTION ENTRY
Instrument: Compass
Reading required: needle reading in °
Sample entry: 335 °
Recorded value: 40 °
